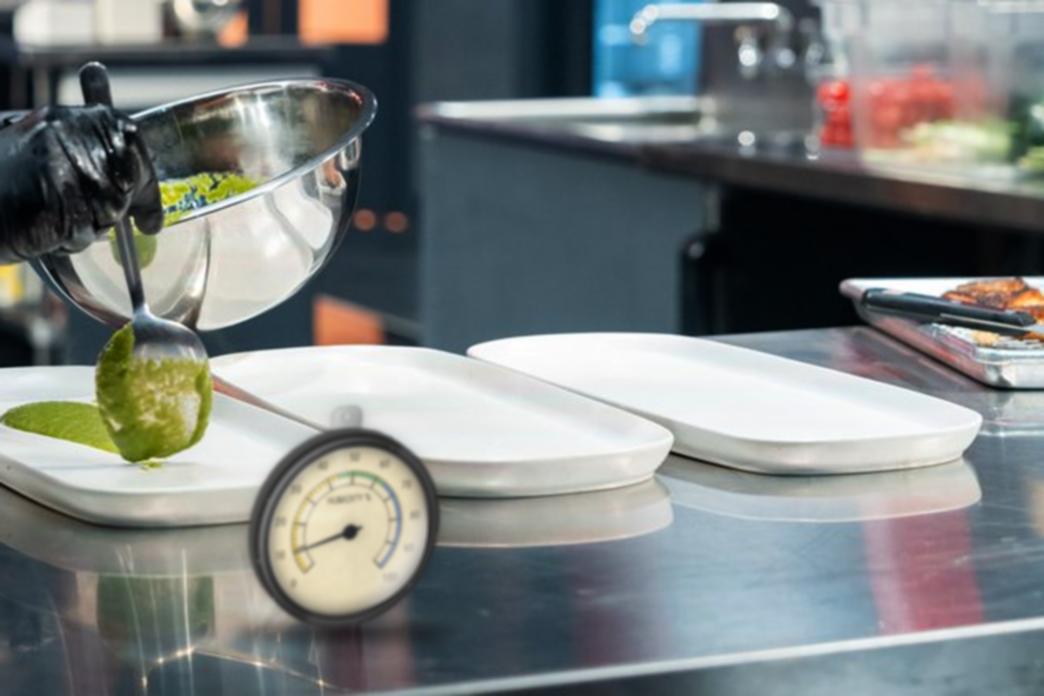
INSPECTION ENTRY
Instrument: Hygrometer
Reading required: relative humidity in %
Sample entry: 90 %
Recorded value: 10 %
